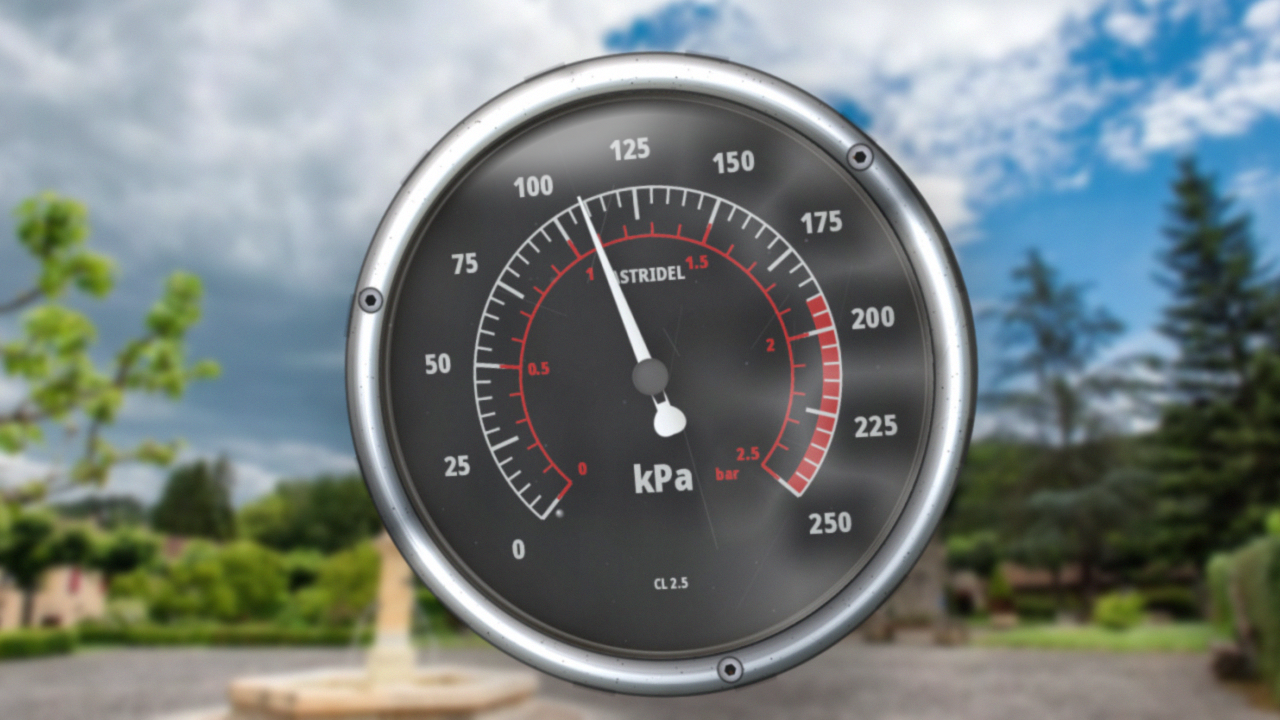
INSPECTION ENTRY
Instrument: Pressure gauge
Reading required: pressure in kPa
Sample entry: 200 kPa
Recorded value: 110 kPa
